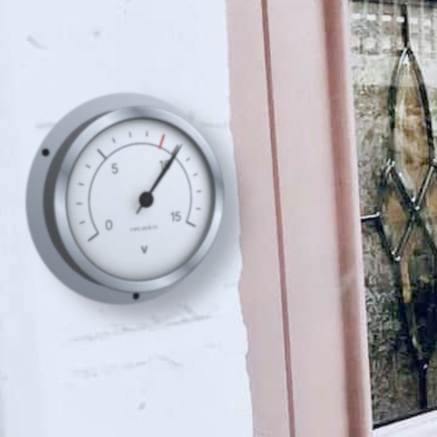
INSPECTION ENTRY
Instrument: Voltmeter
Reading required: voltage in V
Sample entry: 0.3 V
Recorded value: 10 V
